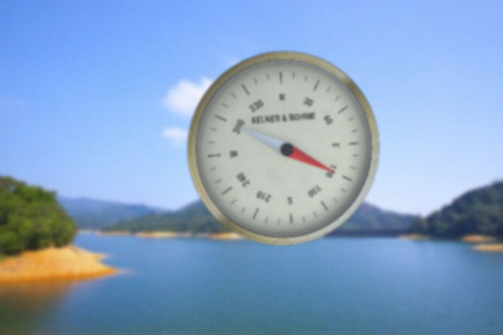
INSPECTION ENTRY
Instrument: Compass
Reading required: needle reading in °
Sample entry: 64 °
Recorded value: 120 °
